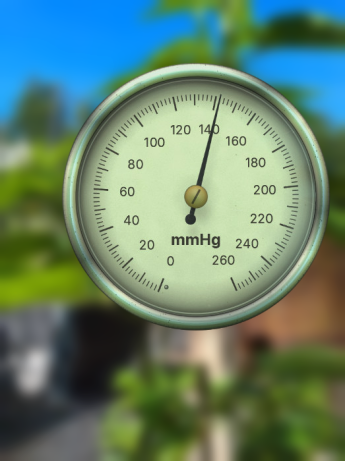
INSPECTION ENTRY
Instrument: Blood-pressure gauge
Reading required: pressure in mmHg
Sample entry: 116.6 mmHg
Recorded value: 142 mmHg
